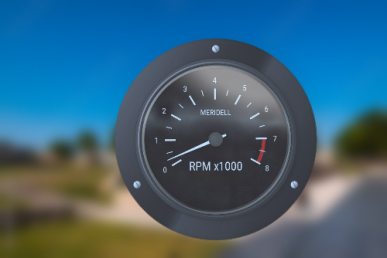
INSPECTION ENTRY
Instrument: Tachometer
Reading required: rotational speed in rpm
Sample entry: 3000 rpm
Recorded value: 250 rpm
